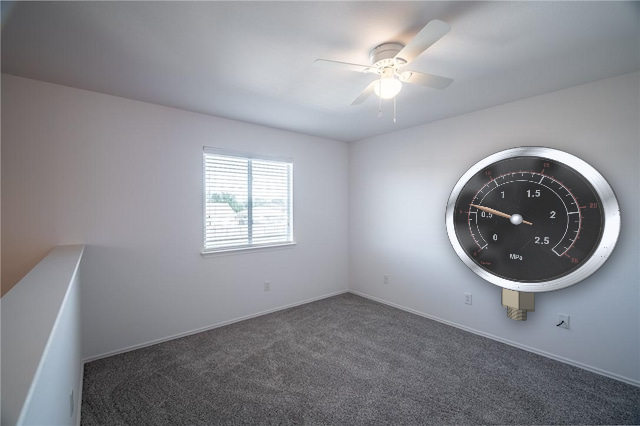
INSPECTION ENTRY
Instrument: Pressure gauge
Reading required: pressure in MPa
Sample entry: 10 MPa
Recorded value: 0.6 MPa
